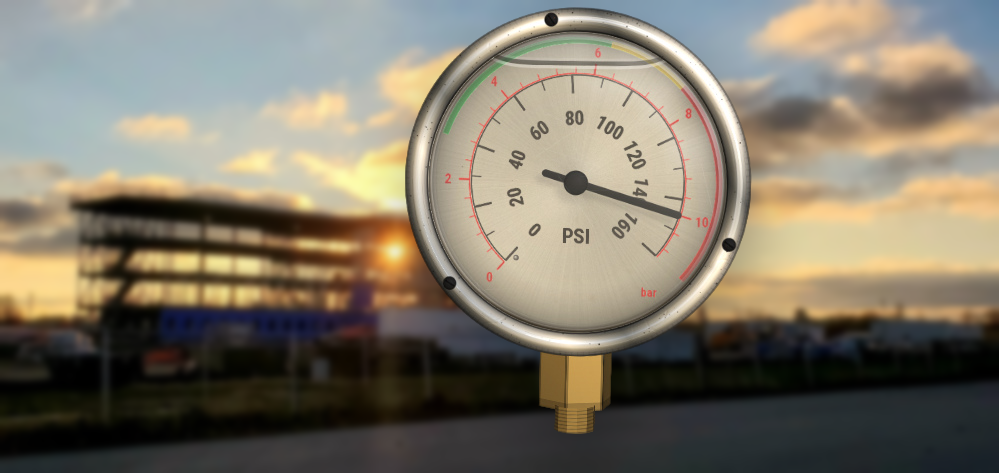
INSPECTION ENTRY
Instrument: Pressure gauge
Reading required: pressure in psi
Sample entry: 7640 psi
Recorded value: 145 psi
